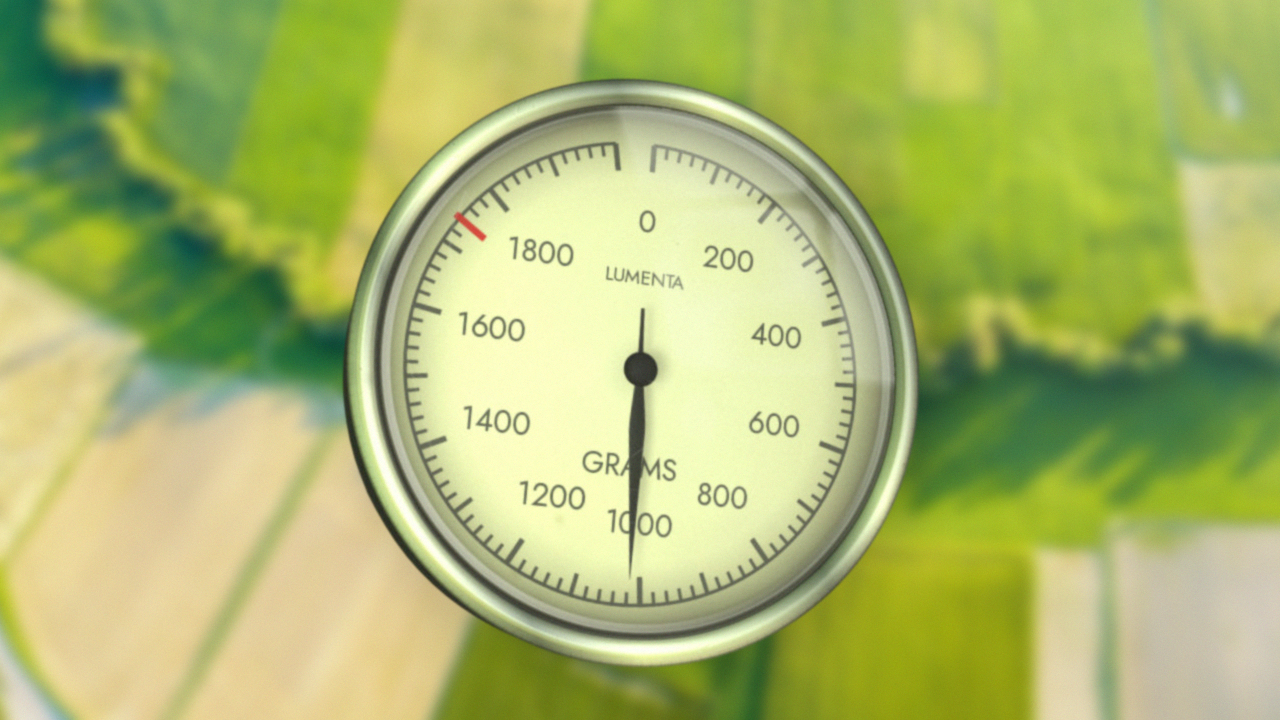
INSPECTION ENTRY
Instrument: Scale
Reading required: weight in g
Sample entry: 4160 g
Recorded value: 1020 g
